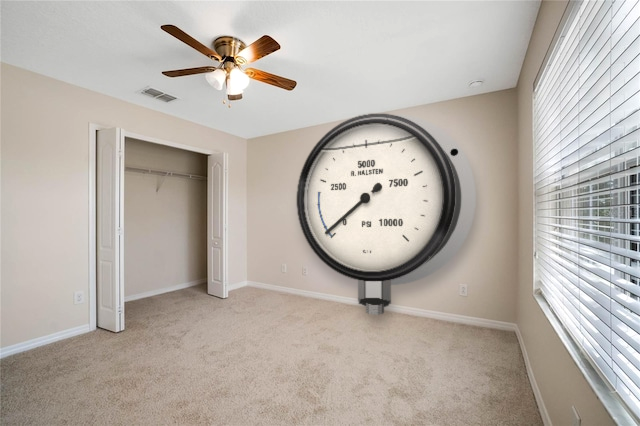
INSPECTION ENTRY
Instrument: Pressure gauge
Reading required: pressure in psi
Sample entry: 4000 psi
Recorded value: 250 psi
